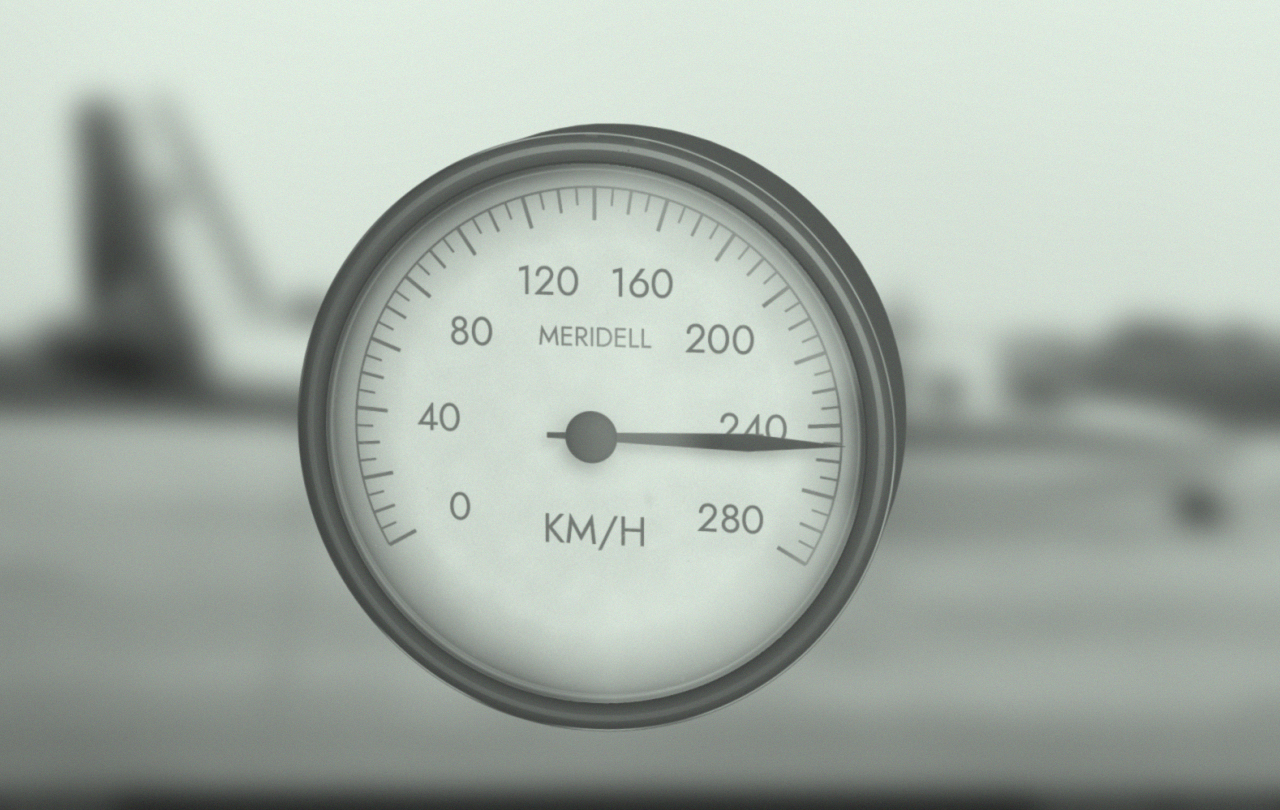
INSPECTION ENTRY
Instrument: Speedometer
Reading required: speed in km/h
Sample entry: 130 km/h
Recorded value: 245 km/h
